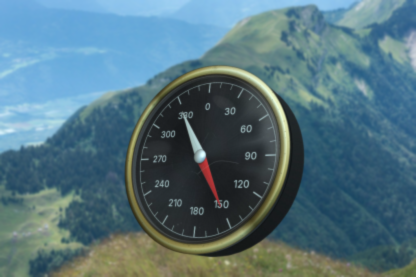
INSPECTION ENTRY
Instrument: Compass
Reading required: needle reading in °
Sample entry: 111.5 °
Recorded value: 150 °
